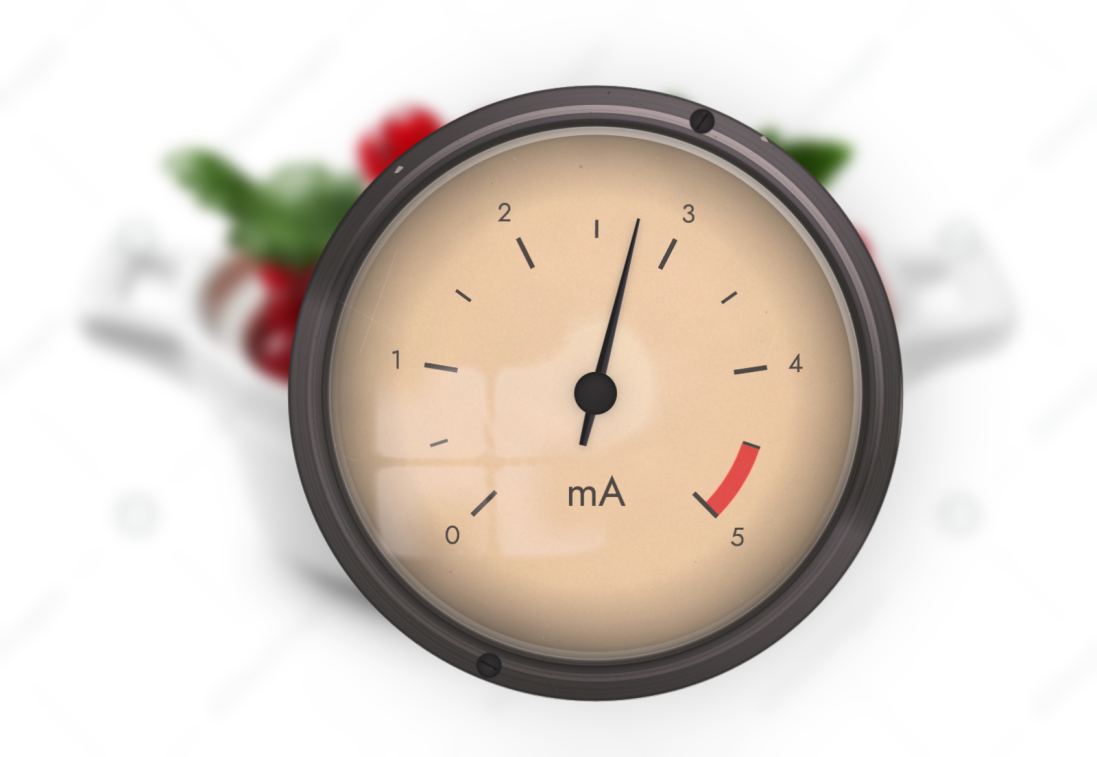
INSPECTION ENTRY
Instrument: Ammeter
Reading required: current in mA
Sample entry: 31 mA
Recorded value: 2.75 mA
